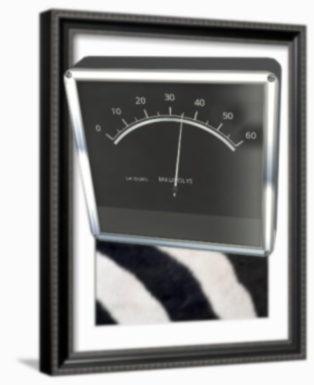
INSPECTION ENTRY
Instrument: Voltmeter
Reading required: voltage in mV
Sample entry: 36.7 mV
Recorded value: 35 mV
